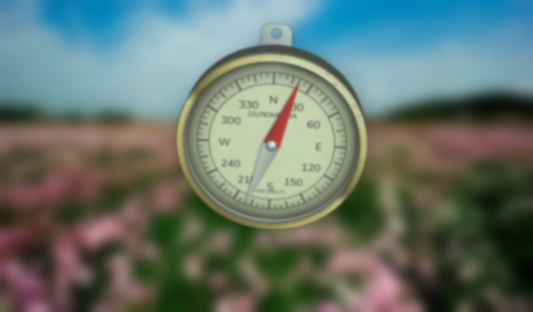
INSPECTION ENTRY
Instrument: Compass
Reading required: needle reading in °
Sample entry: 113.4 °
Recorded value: 20 °
